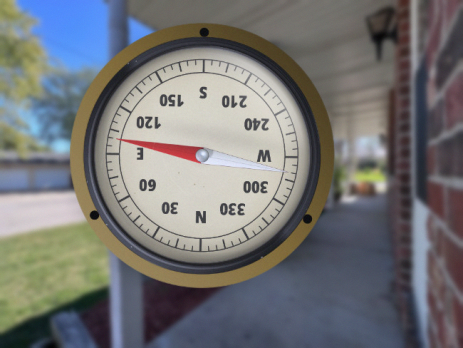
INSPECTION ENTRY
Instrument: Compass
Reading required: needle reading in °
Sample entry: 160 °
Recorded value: 100 °
